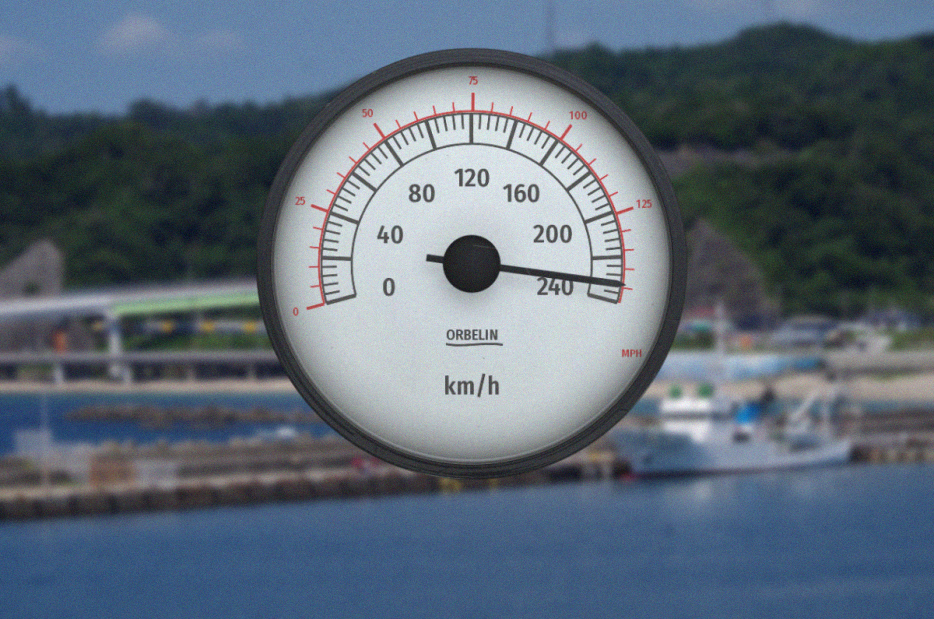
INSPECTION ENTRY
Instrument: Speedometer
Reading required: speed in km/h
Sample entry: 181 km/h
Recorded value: 232 km/h
